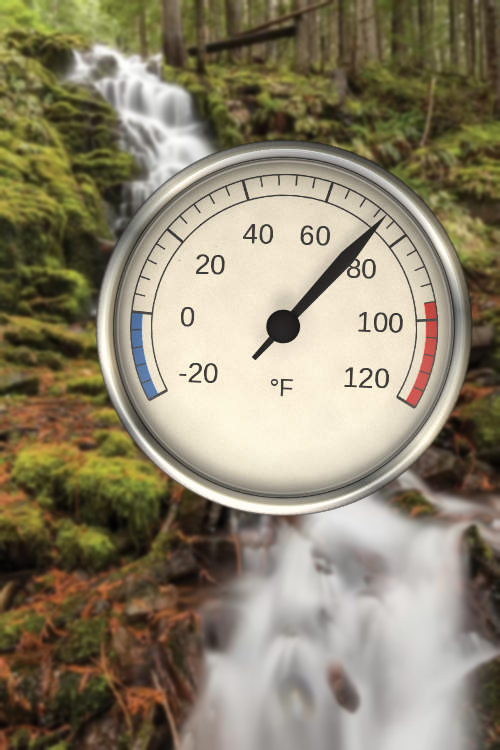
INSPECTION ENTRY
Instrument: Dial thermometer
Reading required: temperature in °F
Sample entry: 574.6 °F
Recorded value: 74 °F
